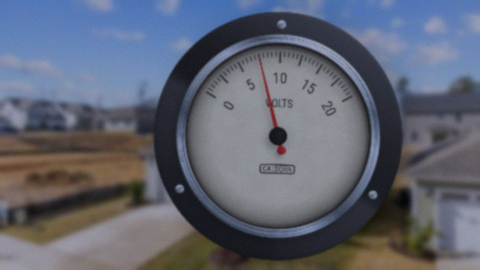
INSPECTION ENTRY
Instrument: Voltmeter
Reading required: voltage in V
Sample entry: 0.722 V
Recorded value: 7.5 V
